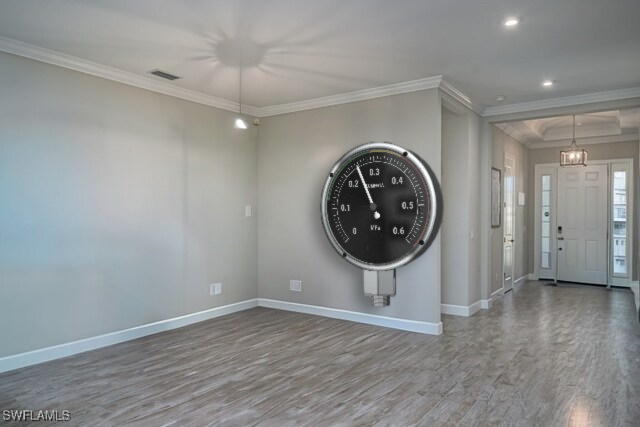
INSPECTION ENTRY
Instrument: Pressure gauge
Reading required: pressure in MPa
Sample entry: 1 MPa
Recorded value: 0.25 MPa
